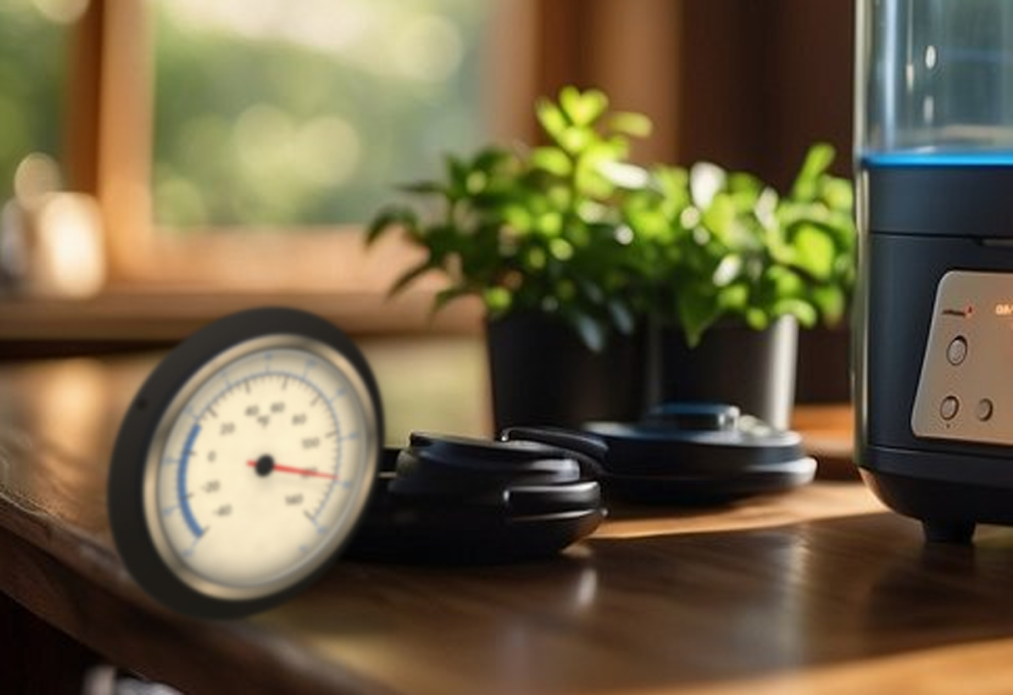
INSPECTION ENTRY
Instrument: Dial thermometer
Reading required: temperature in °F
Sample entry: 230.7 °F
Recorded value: 120 °F
